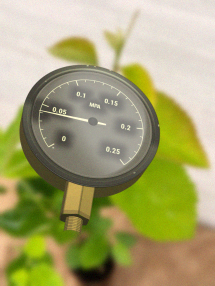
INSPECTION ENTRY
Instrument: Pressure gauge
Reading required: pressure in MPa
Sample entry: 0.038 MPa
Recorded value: 0.04 MPa
